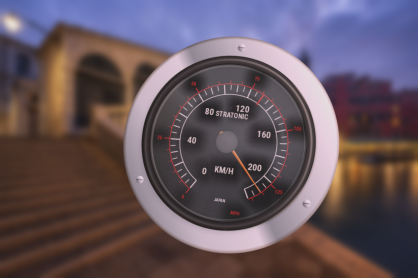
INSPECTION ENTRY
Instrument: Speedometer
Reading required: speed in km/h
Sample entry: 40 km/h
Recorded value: 210 km/h
